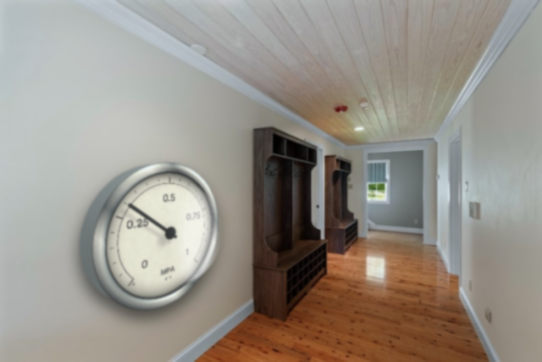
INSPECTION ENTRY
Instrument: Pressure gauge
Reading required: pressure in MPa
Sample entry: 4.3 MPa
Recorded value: 0.3 MPa
